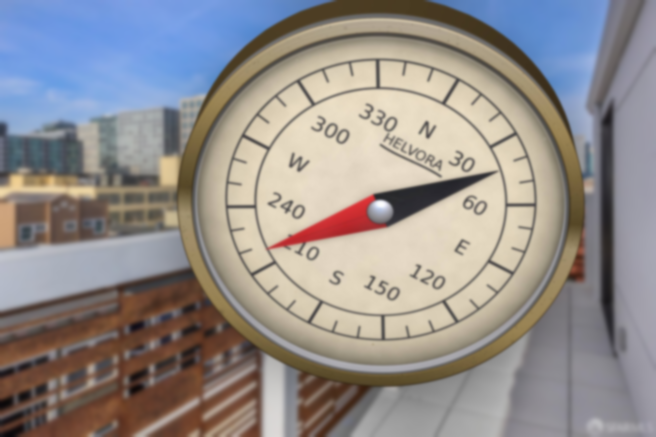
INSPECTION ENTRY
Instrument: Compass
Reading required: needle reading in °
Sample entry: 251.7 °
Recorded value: 220 °
